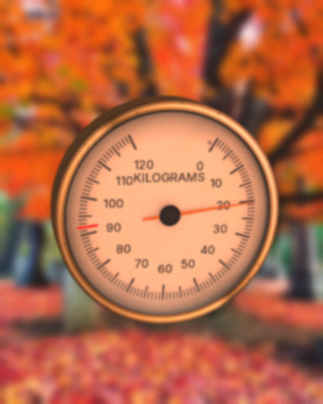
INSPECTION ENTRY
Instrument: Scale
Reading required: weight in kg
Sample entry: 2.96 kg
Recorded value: 20 kg
